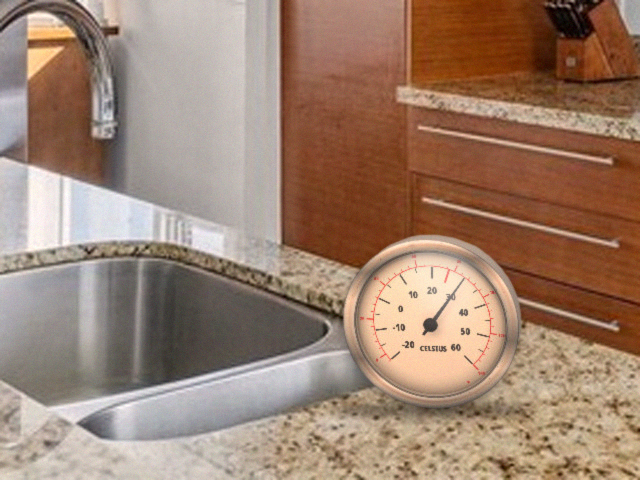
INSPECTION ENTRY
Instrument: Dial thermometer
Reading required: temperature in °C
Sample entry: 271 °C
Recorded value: 30 °C
